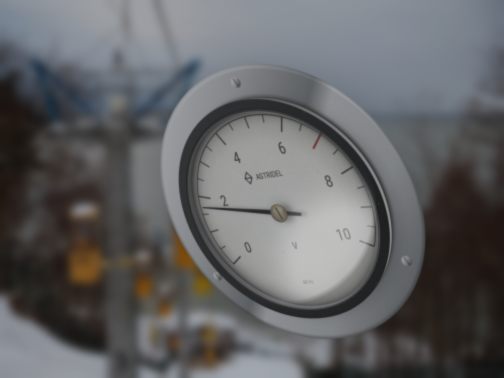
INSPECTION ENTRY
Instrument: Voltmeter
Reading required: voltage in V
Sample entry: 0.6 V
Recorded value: 1.75 V
